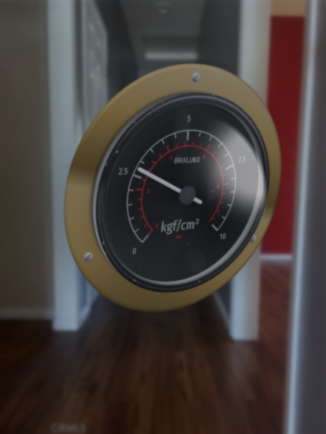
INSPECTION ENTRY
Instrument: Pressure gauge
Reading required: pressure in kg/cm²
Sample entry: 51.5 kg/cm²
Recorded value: 2.75 kg/cm²
